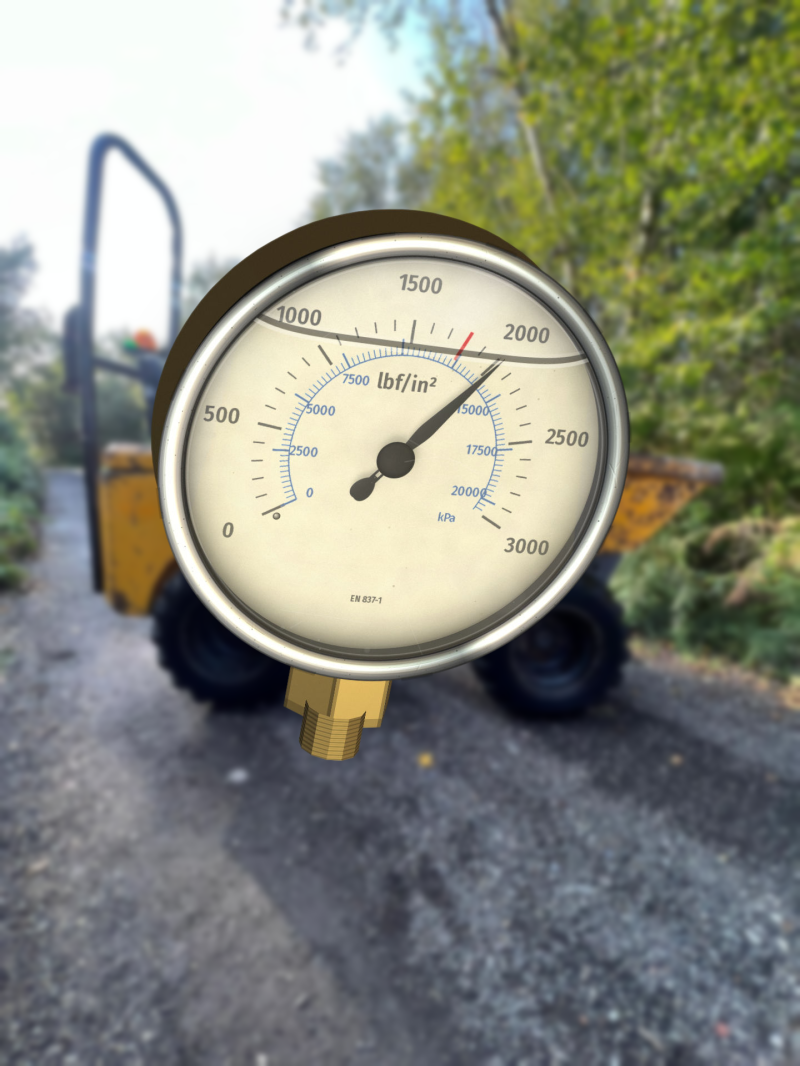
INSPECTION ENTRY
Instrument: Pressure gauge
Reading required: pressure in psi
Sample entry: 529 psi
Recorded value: 2000 psi
